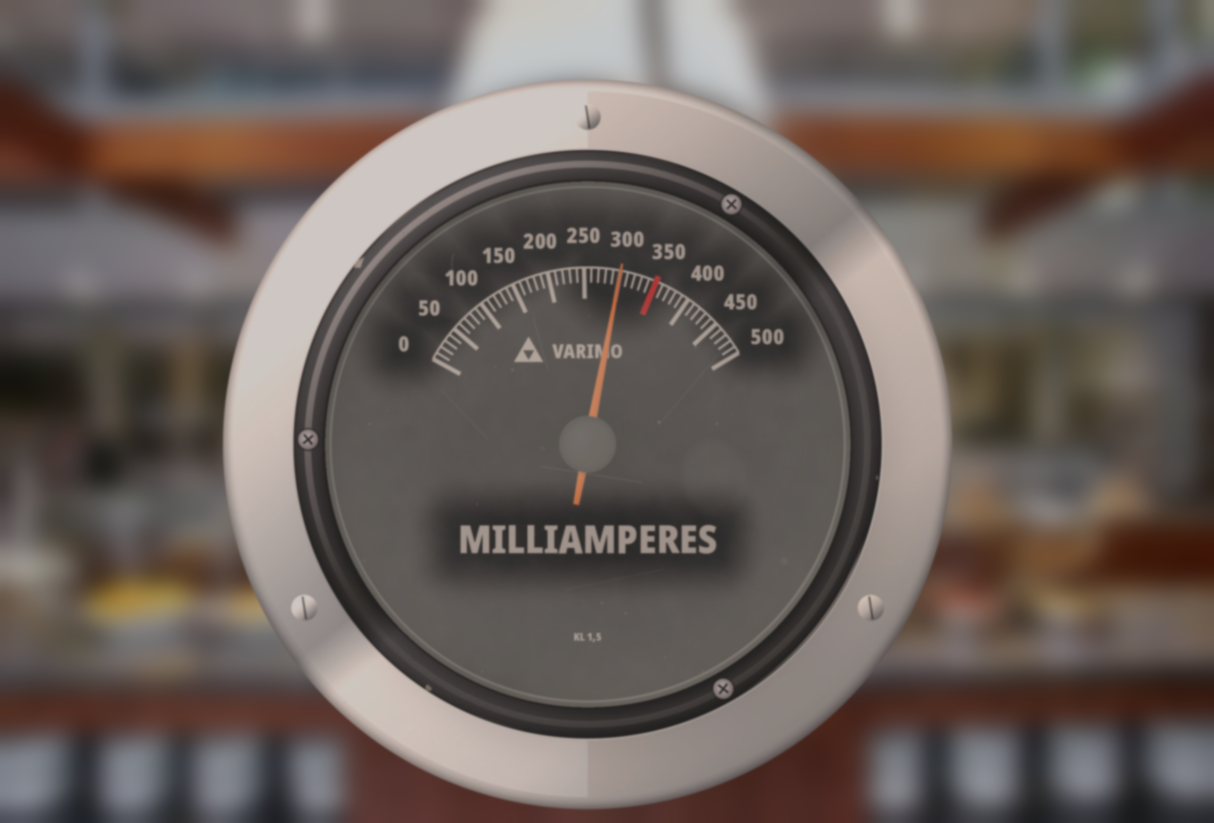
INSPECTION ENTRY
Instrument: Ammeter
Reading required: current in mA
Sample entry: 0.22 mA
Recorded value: 300 mA
